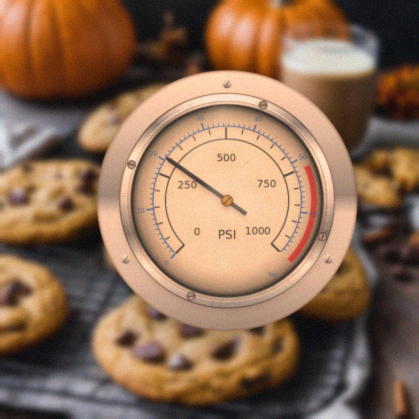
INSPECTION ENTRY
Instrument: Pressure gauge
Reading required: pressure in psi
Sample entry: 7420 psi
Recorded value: 300 psi
